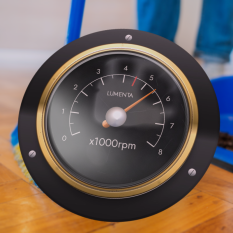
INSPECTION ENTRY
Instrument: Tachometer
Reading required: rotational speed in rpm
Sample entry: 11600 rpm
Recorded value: 5500 rpm
